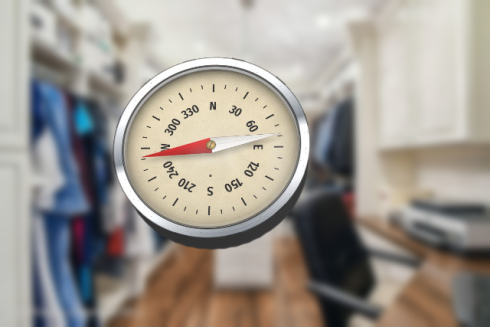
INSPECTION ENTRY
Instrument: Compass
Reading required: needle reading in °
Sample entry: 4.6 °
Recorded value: 260 °
